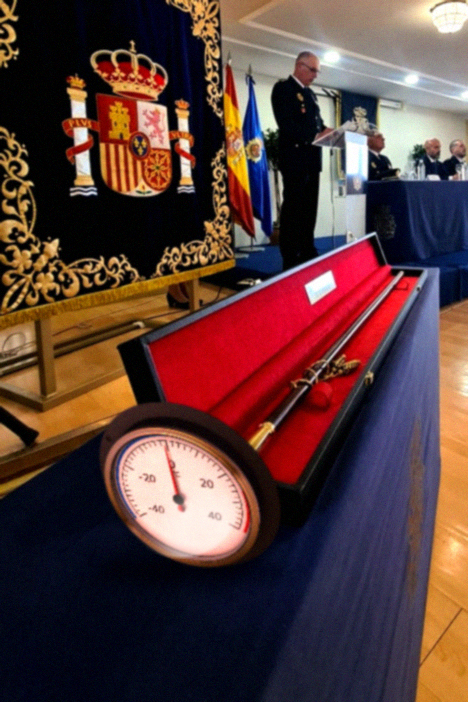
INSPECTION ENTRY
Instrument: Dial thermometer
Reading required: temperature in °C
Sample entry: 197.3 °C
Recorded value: 0 °C
